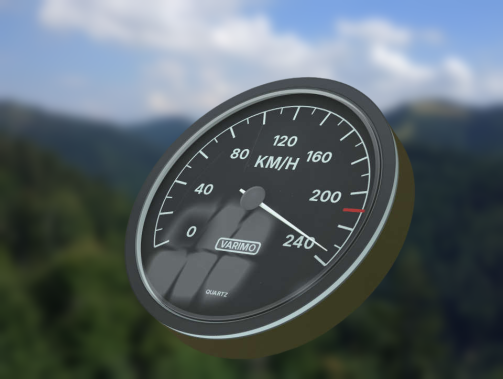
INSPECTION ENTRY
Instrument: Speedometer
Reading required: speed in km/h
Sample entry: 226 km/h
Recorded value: 235 km/h
